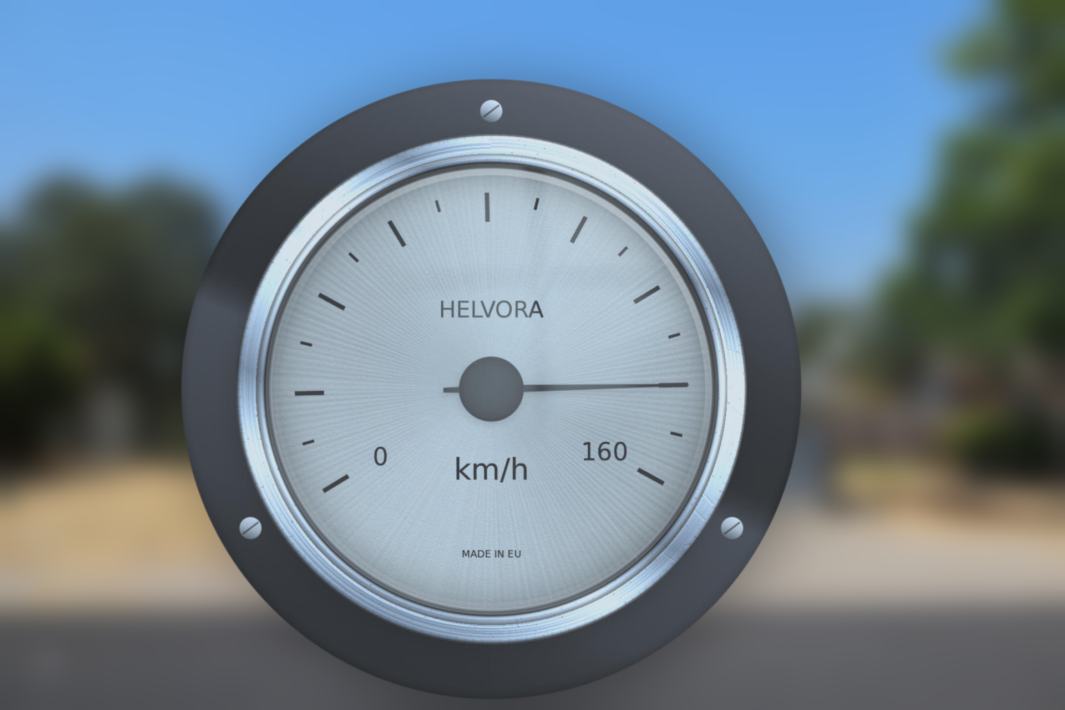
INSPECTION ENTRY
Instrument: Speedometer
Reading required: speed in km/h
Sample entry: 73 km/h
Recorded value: 140 km/h
